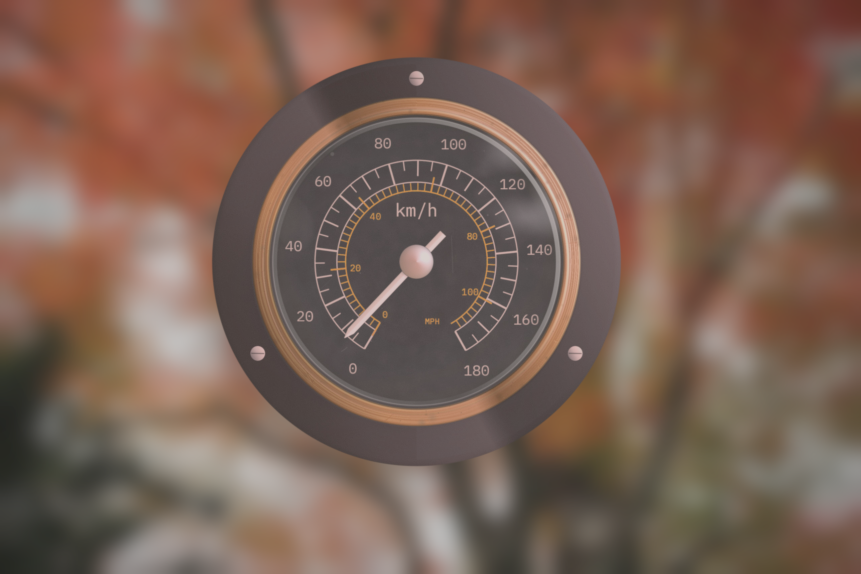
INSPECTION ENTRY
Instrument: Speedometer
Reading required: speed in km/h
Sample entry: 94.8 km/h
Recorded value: 7.5 km/h
